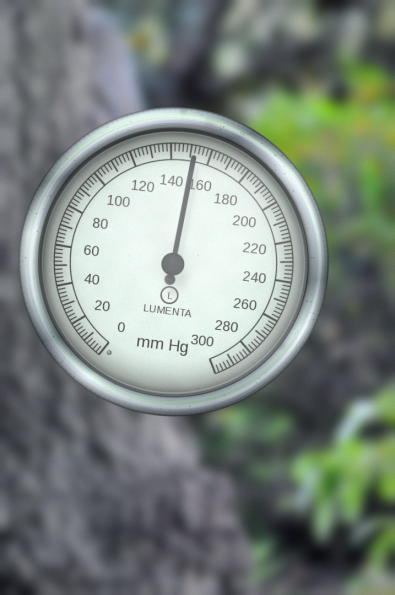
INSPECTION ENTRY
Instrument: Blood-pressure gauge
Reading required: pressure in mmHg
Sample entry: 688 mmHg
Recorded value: 152 mmHg
